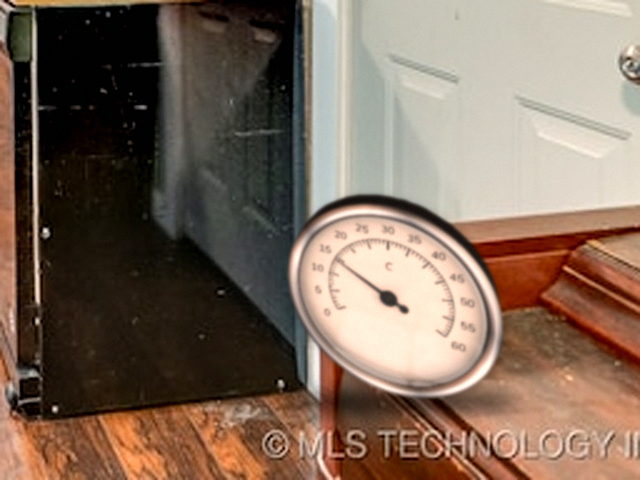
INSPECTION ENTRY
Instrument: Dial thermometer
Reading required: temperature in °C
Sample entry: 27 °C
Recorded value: 15 °C
